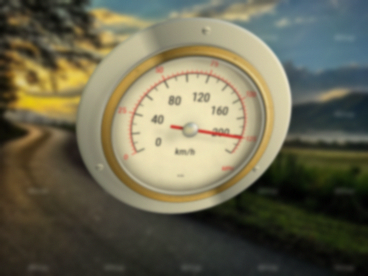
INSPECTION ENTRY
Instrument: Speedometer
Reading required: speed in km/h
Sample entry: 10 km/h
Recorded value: 200 km/h
